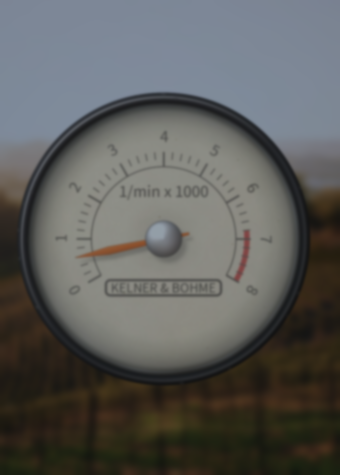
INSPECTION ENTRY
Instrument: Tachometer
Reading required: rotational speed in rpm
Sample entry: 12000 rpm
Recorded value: 600 rpm
